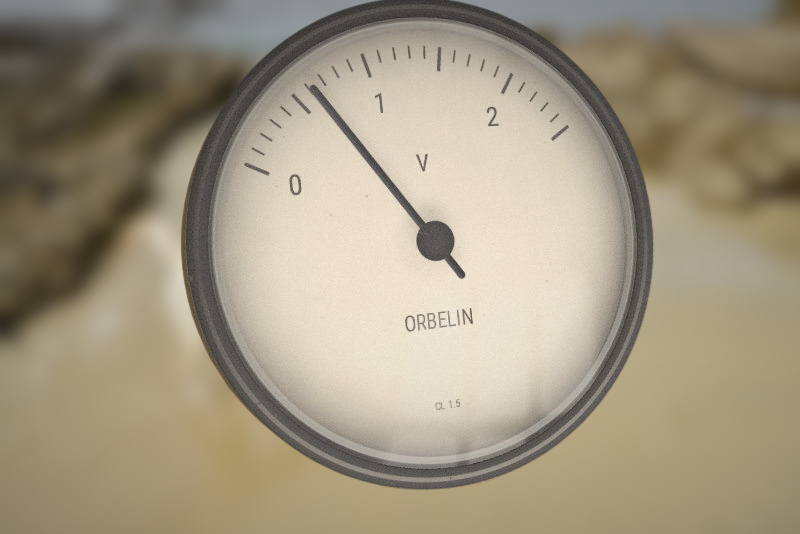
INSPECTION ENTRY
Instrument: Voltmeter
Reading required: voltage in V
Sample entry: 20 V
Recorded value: 0.6 V
